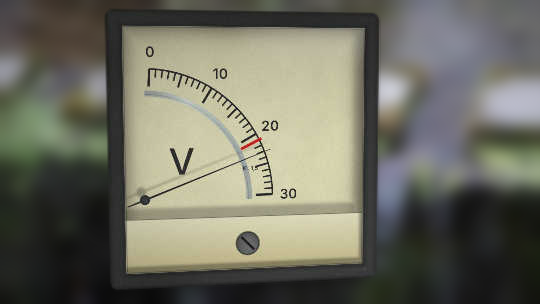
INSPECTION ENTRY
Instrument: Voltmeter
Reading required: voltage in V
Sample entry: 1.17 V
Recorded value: 23 V
